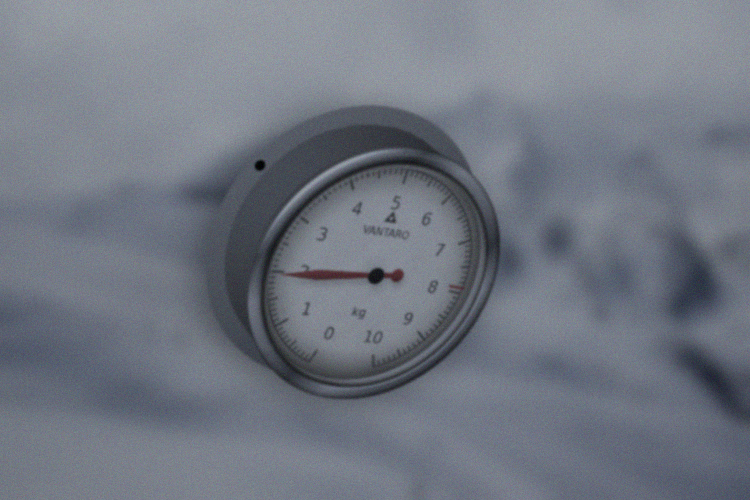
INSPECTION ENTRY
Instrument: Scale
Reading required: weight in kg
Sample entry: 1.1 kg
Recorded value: 2 kg
